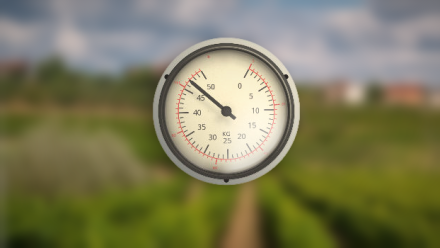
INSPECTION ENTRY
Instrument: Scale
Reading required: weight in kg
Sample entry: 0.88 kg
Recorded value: 47 kg
